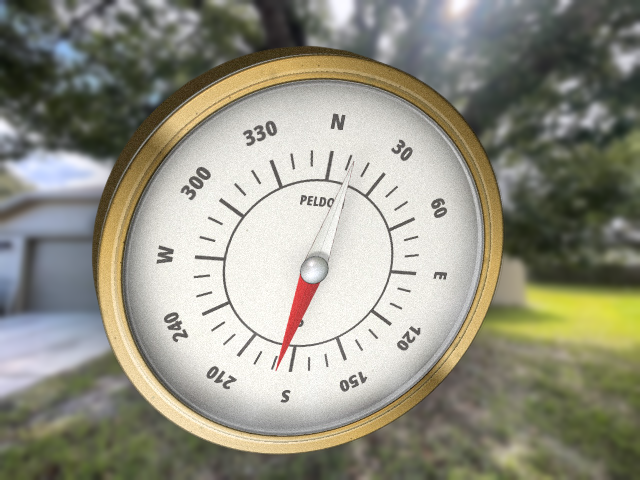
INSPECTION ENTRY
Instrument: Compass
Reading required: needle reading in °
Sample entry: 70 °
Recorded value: 190 °
